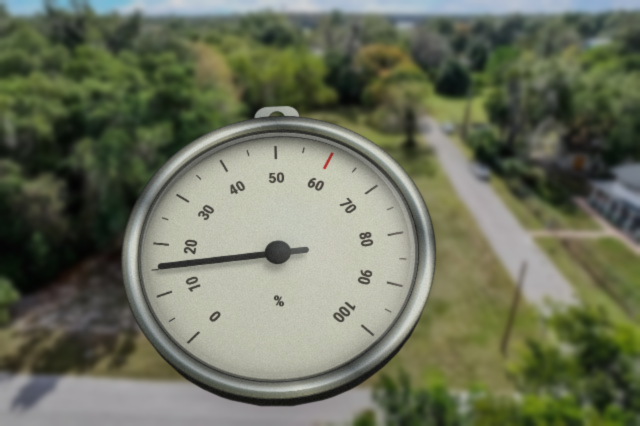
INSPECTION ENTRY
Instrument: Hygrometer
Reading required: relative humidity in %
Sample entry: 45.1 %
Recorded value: 15 %
